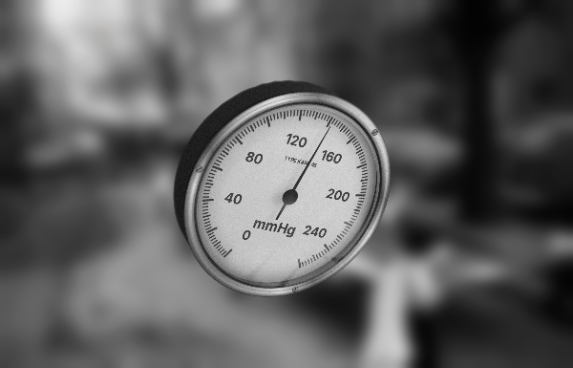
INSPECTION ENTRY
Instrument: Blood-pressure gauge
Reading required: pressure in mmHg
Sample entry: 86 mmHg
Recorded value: 140 mmHg
